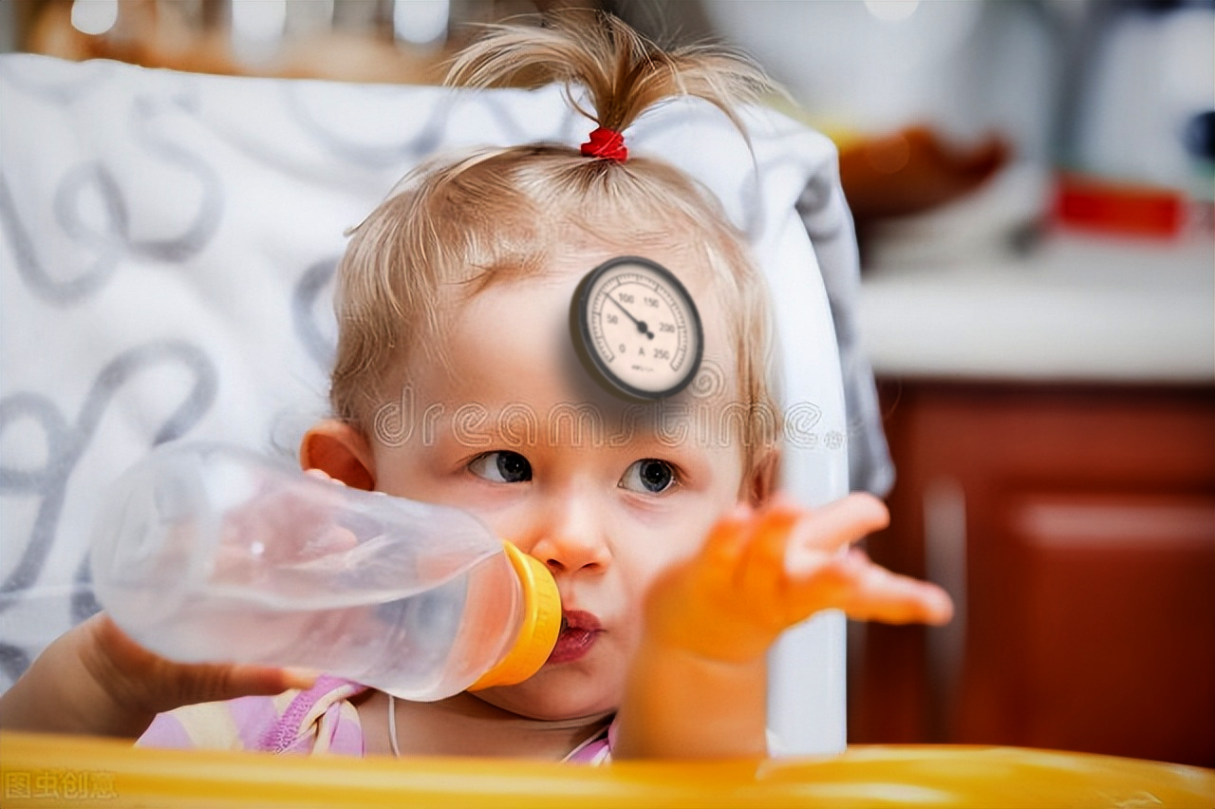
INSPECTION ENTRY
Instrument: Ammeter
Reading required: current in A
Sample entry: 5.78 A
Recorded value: 75 A
